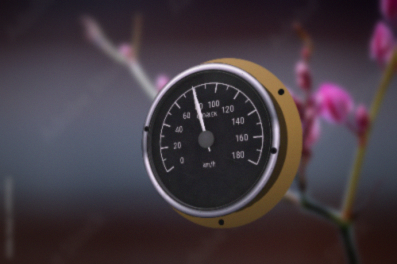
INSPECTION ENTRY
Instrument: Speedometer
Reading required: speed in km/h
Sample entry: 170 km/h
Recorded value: 80 km/h
